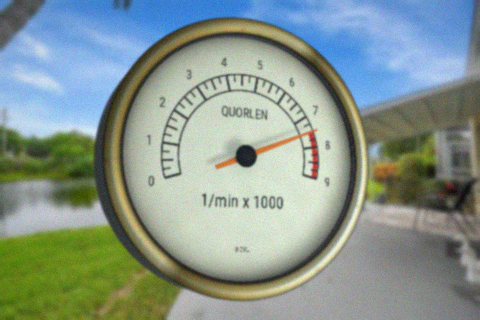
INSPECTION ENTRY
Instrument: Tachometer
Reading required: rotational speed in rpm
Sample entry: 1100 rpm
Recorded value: 7500 rpm
